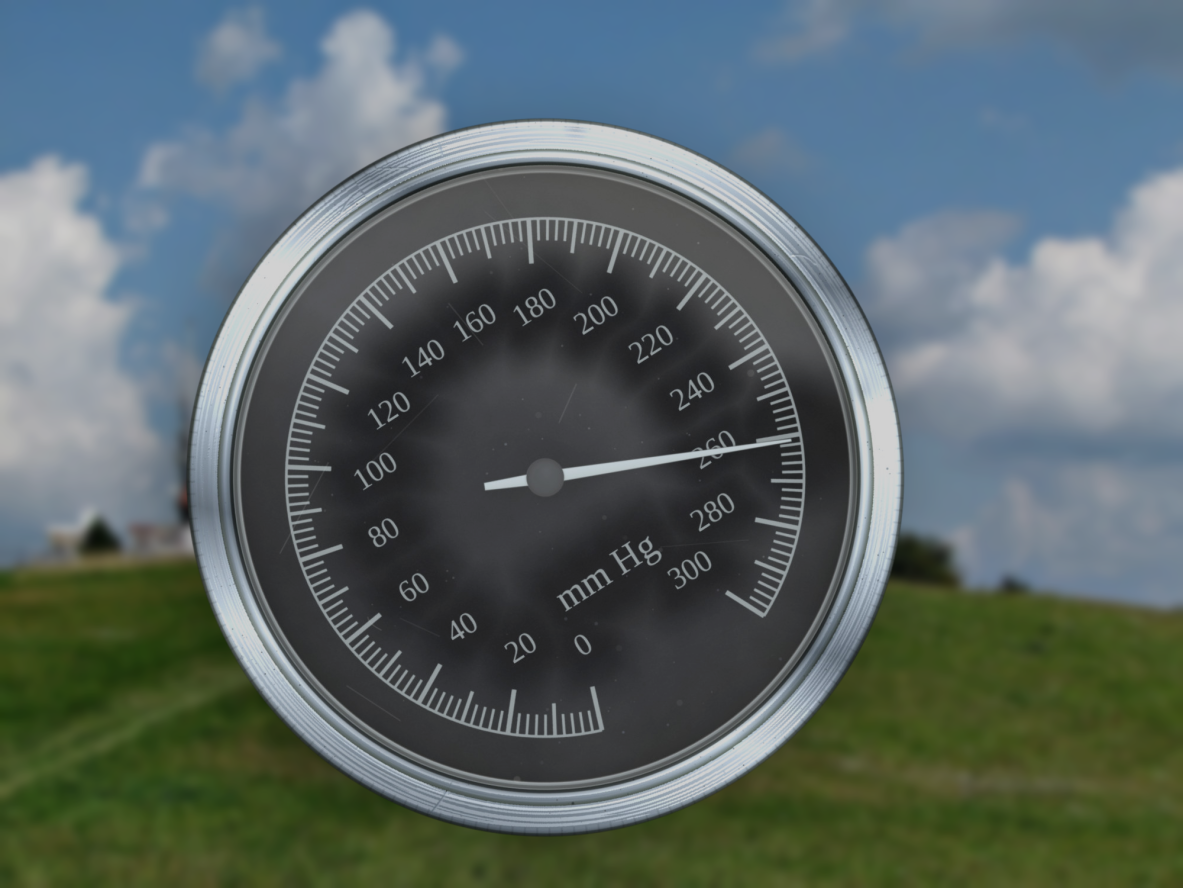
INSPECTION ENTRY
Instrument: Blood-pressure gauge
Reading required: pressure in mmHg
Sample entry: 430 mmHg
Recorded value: 261 mmHg
